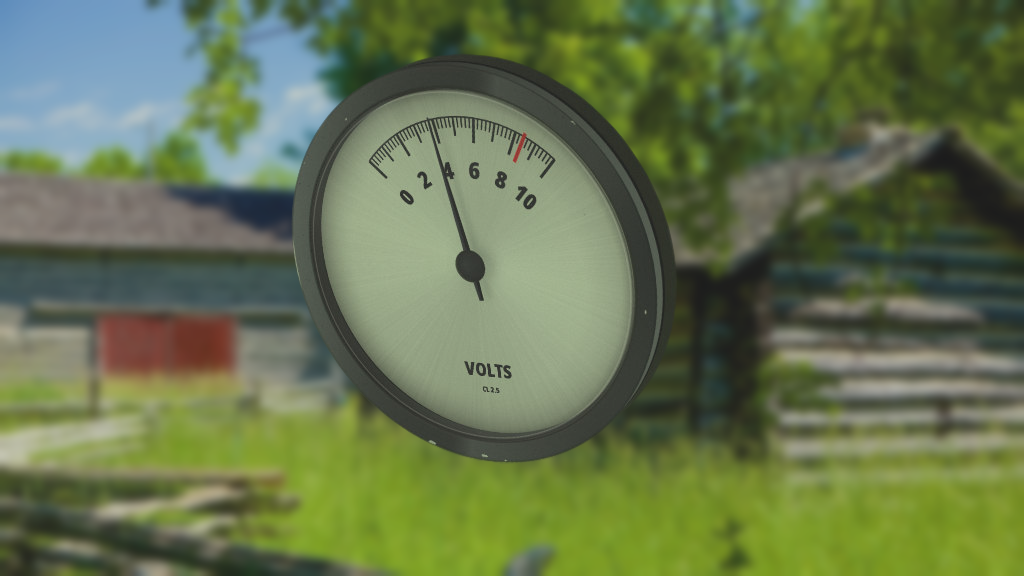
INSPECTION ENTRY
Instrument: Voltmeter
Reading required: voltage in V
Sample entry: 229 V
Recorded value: 4 V
